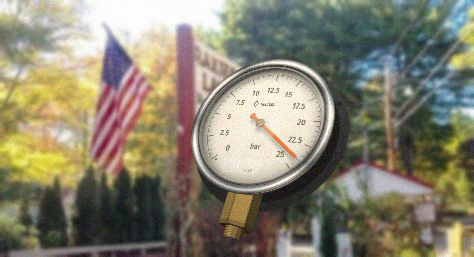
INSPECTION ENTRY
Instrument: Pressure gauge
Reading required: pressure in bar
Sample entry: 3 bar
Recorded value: 24 bar
